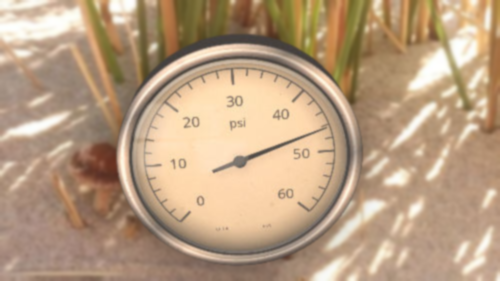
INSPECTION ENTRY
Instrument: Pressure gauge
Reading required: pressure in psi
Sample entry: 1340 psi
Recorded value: 46 psi
